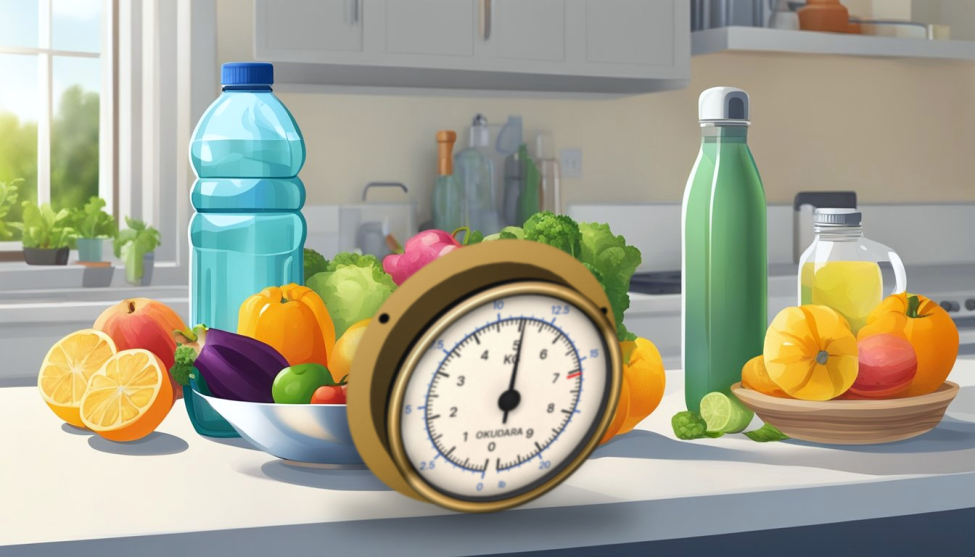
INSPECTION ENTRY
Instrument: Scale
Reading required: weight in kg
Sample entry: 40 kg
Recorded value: 5 kg
